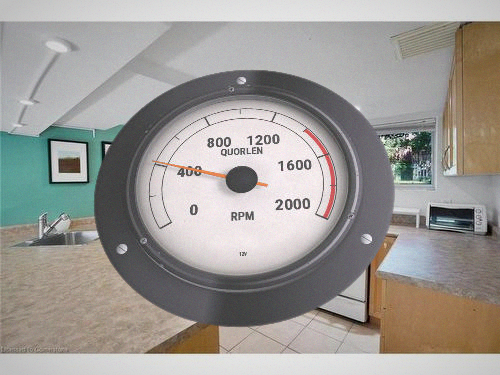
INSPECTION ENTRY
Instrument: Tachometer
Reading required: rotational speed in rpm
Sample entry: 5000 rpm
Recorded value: 400 rpm
